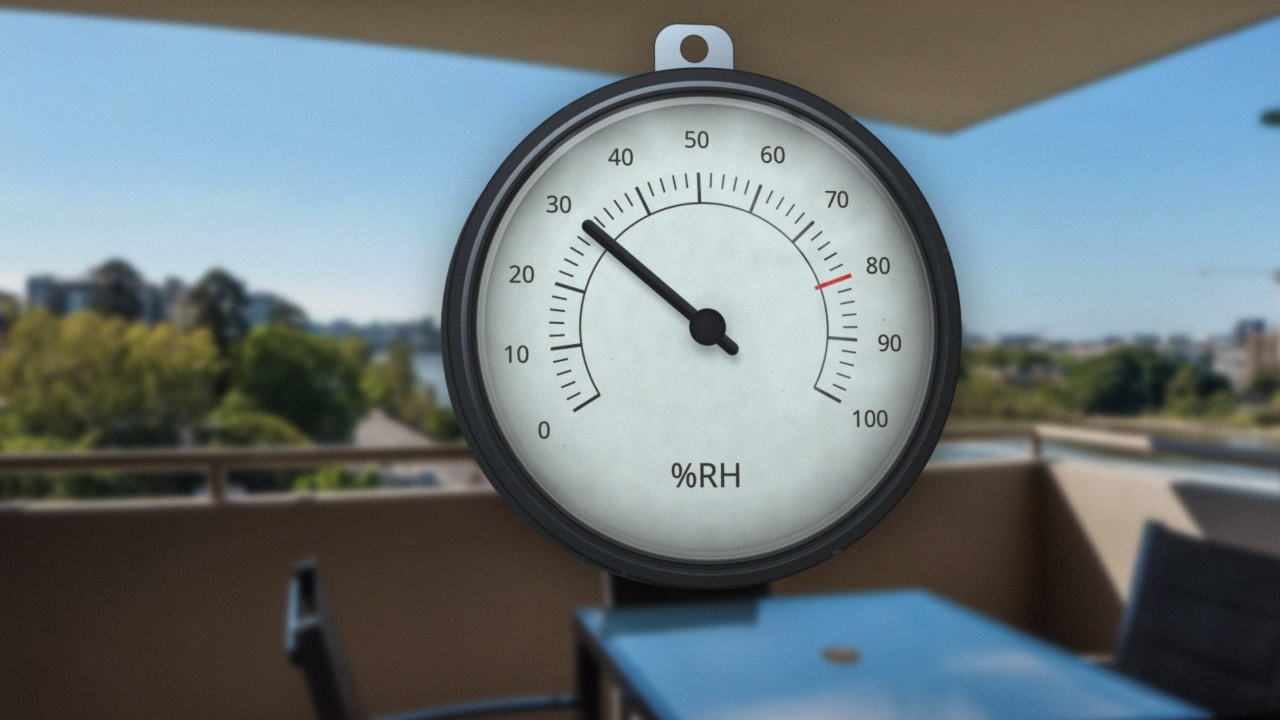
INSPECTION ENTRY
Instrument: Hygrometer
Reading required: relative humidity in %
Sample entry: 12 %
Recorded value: 30 %
